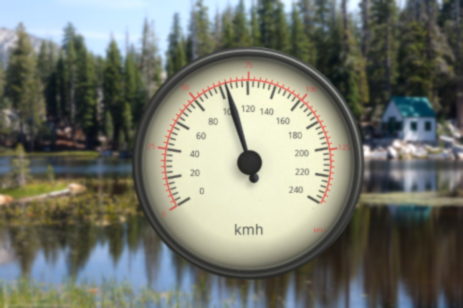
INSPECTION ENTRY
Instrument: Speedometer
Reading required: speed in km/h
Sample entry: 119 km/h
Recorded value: 104 km/h
